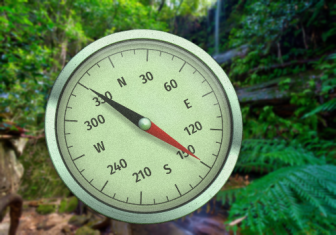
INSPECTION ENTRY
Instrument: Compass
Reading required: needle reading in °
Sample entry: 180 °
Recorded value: 150 °
